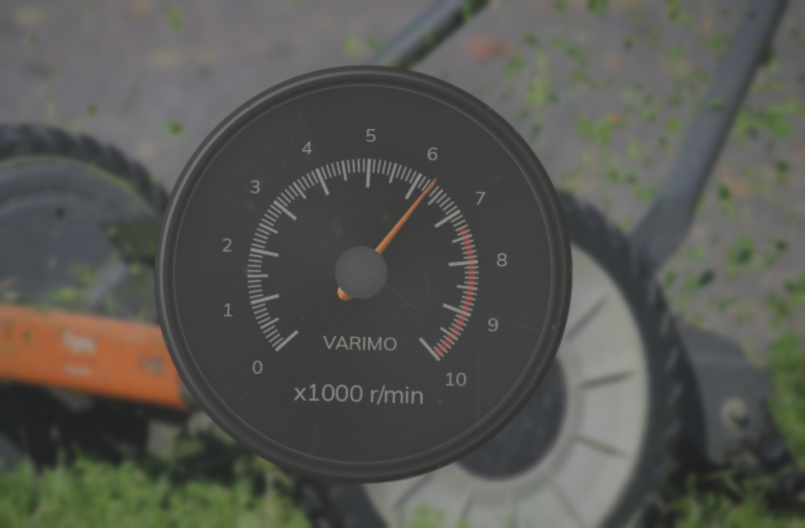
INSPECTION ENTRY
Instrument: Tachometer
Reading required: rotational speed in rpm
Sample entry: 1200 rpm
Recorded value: 6300 rpm
